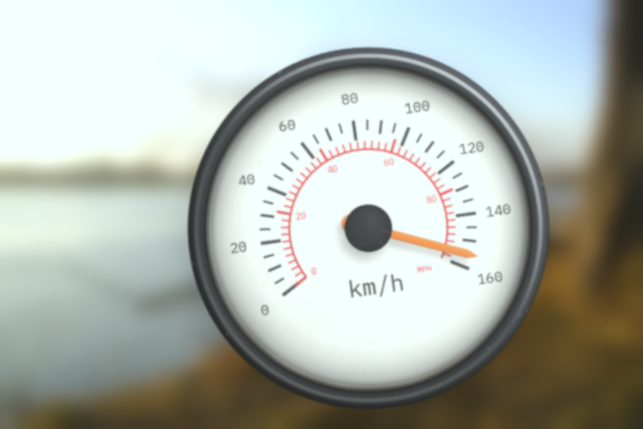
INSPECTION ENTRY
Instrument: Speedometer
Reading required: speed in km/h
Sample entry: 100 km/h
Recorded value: 155 km/h
